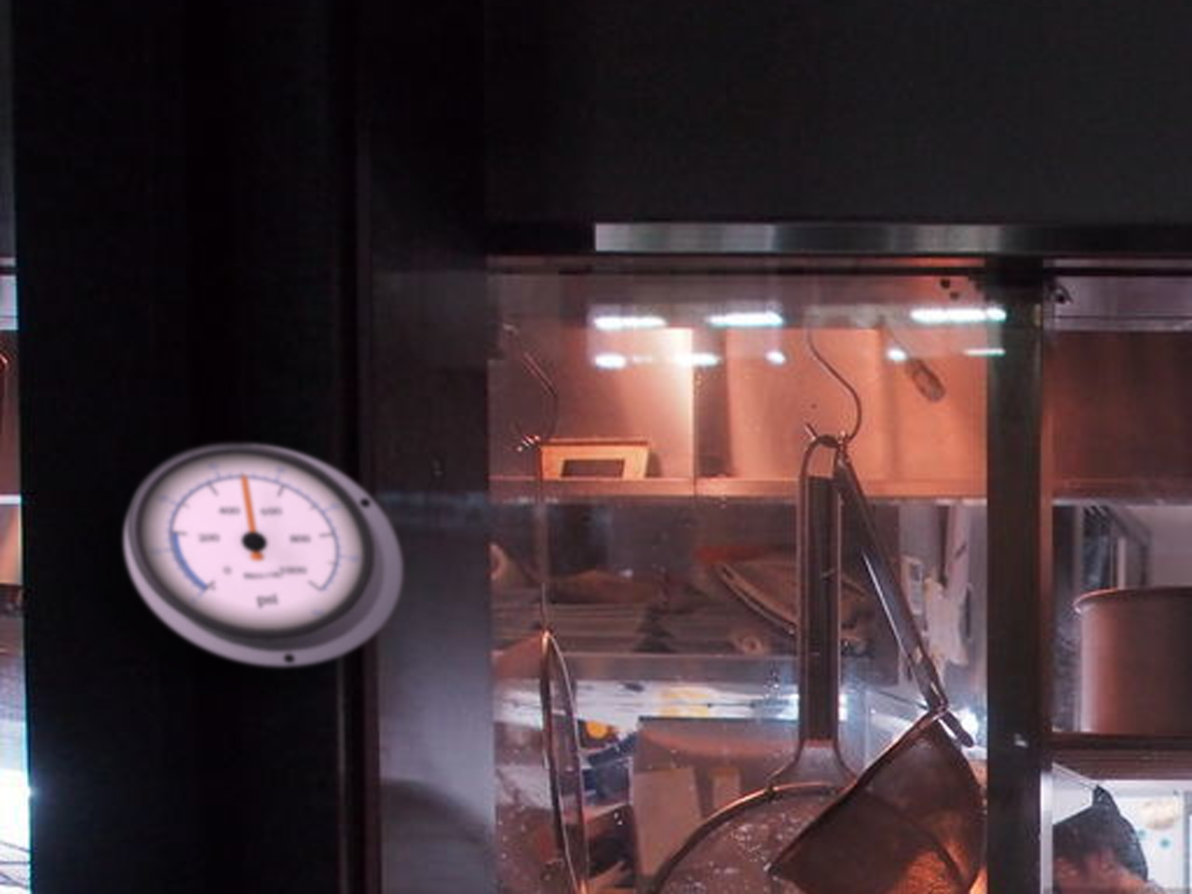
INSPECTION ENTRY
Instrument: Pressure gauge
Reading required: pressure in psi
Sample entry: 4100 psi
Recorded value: 500 psi
